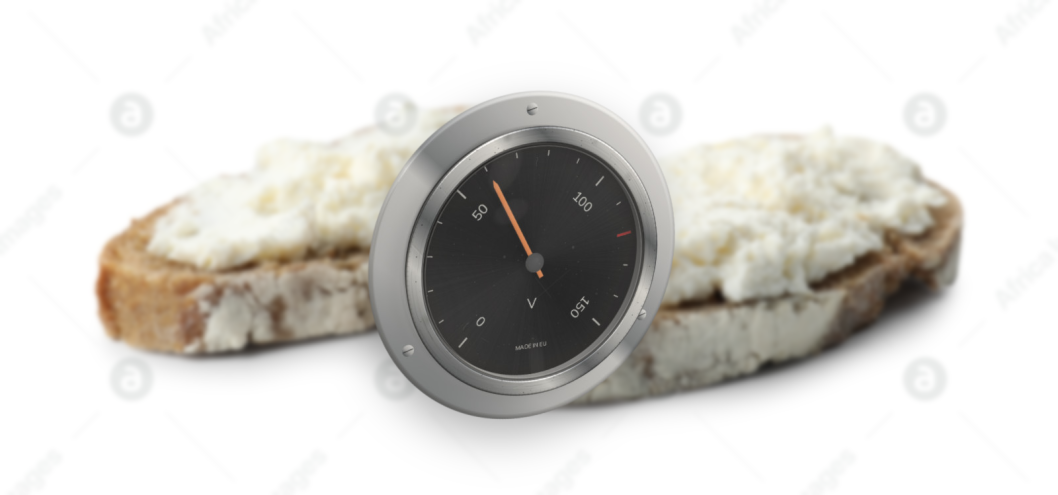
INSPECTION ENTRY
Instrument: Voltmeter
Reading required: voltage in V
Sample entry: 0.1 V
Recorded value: 60 V
